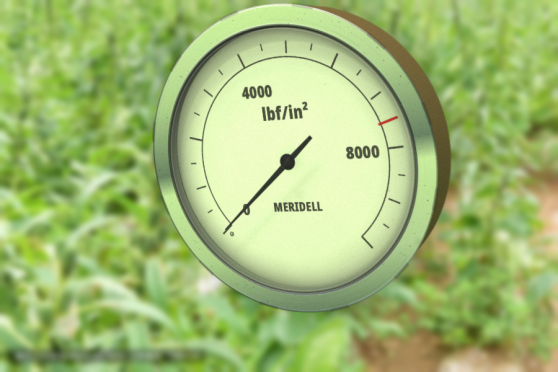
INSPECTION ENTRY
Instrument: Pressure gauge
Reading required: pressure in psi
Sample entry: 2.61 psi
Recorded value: 0 psi
